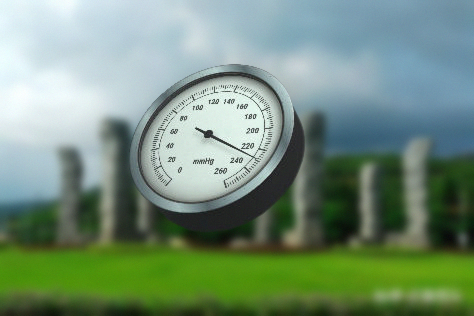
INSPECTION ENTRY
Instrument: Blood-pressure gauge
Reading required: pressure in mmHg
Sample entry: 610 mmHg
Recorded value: 230 mmHg
